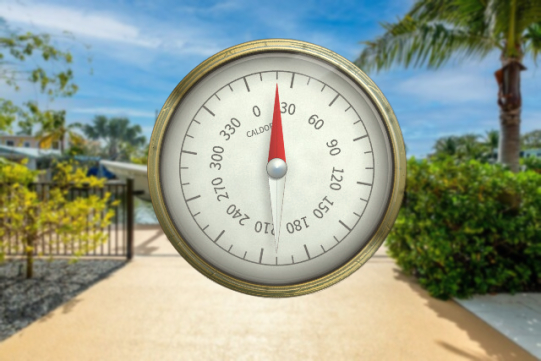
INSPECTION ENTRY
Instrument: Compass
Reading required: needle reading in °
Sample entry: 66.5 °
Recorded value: 20 °
